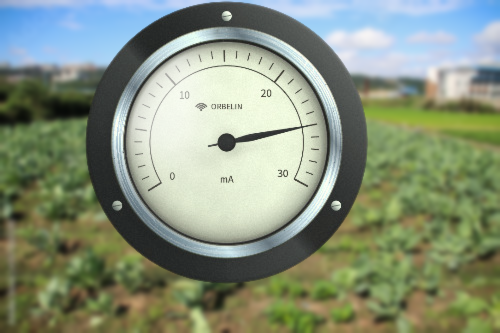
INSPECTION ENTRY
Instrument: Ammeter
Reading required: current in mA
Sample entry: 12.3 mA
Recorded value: 25 mA
